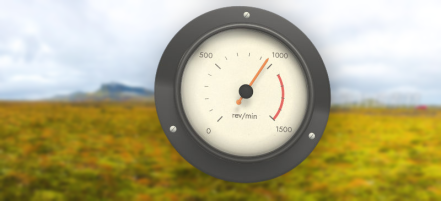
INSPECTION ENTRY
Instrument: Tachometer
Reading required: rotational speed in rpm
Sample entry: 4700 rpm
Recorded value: 950 rpm
